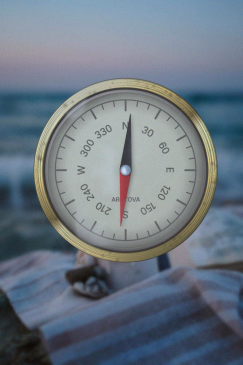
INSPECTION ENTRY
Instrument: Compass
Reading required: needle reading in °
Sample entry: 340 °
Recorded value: 185 °
